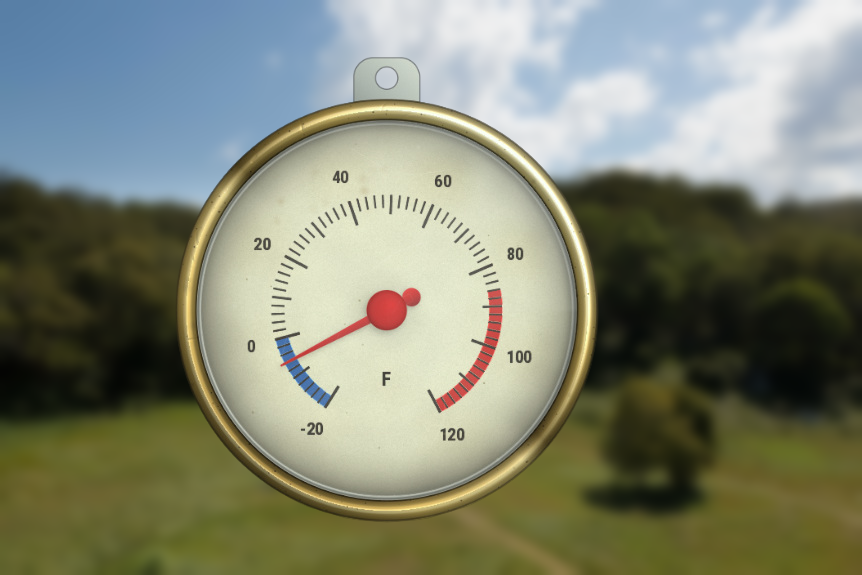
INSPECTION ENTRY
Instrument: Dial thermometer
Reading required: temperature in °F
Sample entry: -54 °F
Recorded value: -6 °F
